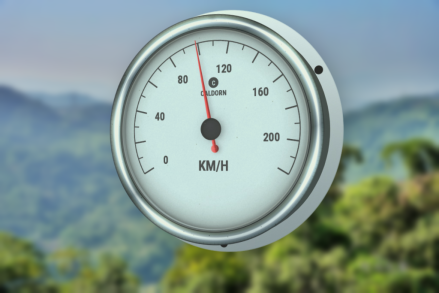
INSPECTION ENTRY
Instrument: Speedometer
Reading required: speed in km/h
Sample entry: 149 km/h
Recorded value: 100 km/h
